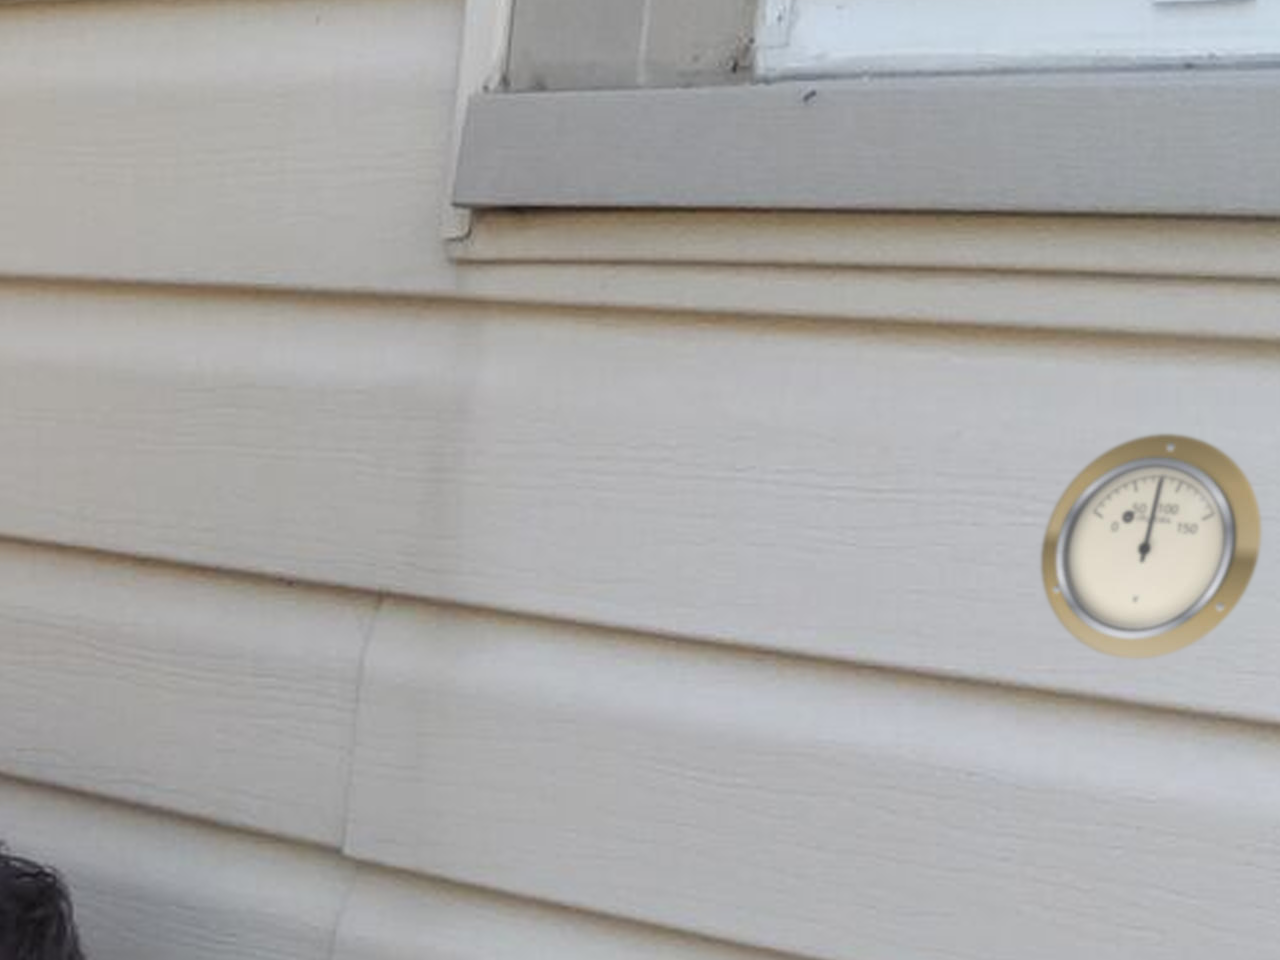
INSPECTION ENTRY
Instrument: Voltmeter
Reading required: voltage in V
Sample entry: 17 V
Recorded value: 80 V
